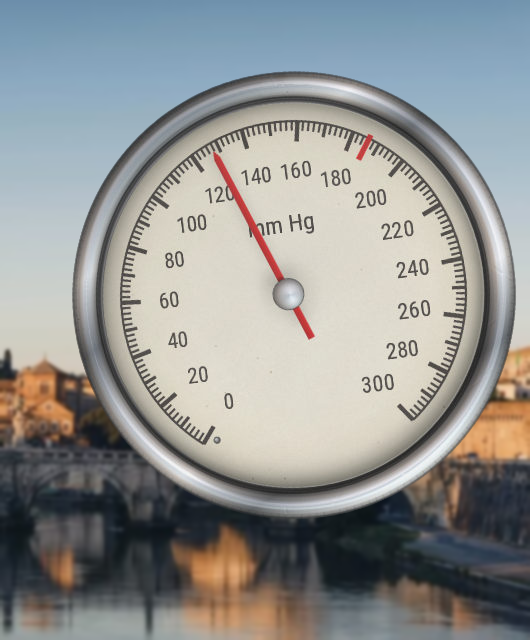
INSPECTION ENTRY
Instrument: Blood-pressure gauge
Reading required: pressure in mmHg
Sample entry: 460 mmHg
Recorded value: 128 mmHg
